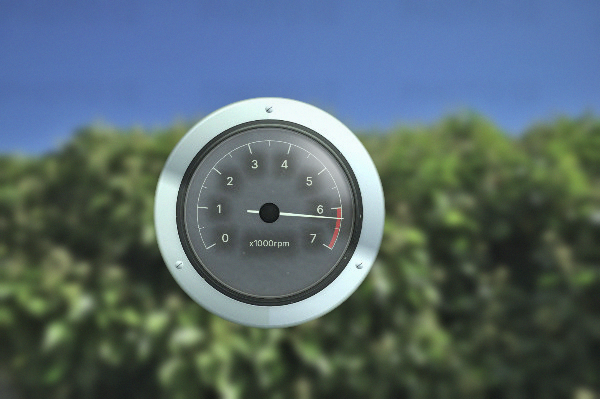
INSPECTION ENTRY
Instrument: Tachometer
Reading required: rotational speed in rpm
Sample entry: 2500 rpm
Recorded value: 6250 rpm
